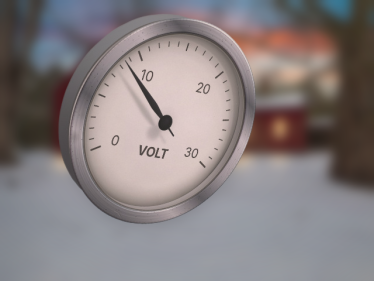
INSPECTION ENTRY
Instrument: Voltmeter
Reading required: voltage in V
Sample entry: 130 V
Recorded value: 8.5 V
